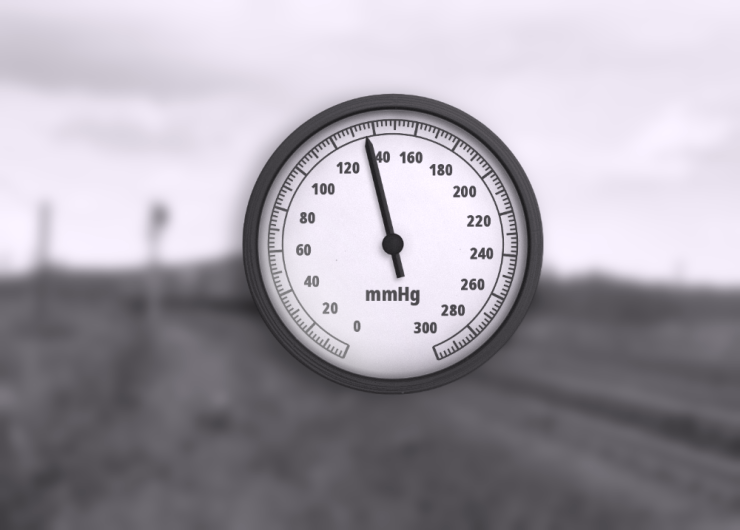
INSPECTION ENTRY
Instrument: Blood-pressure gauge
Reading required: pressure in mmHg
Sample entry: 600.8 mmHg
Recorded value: 136 mmHg
